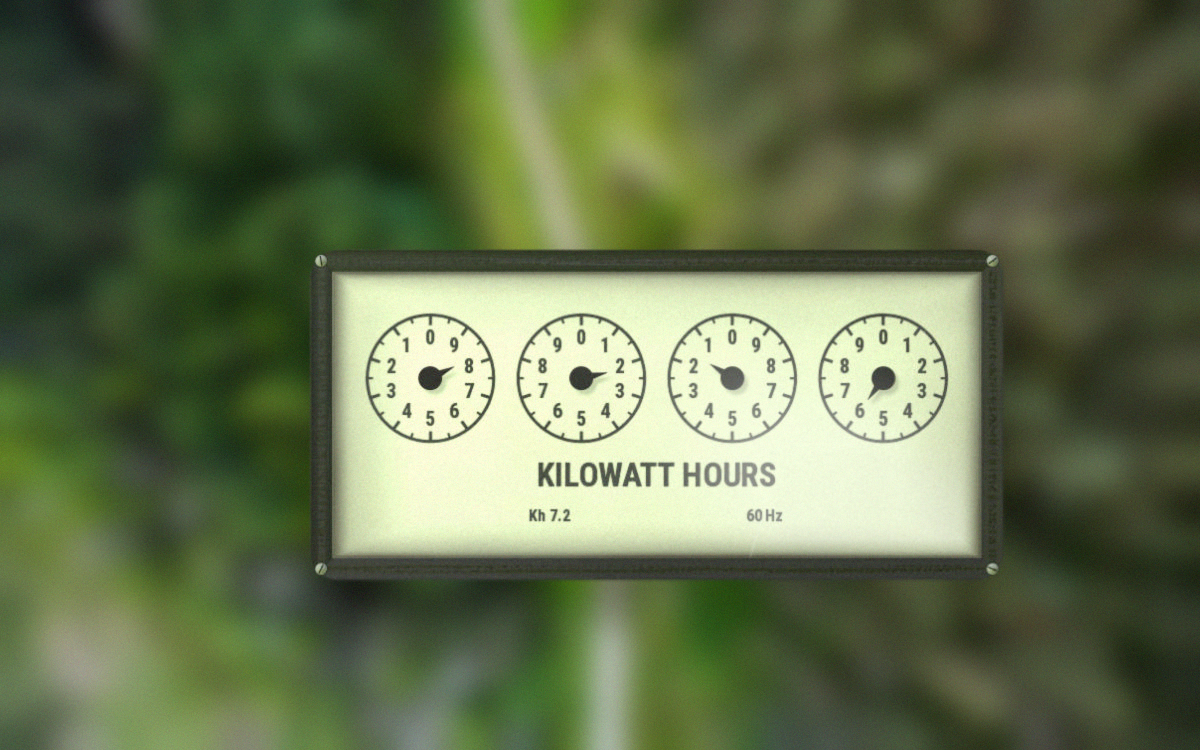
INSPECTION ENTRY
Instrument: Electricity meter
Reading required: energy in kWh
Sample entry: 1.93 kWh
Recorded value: 8216 kWh
